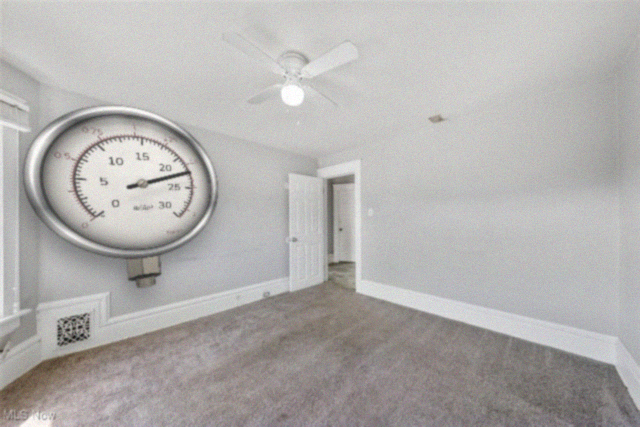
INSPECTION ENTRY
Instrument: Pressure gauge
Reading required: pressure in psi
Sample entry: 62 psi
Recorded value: 22.5 psi
